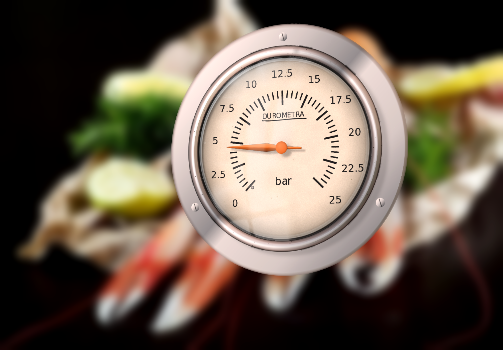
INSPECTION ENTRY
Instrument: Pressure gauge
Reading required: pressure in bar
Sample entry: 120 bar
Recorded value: 4.5 bar
